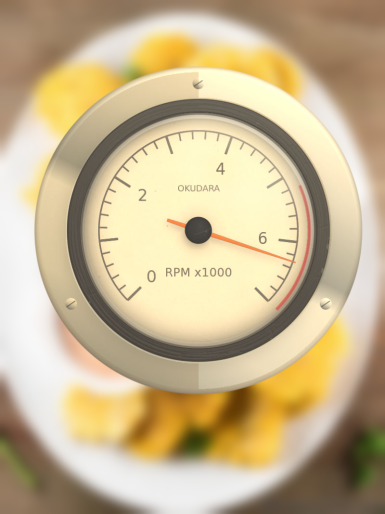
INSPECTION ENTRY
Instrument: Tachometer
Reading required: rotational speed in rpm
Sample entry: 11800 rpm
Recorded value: 6300 rpm
